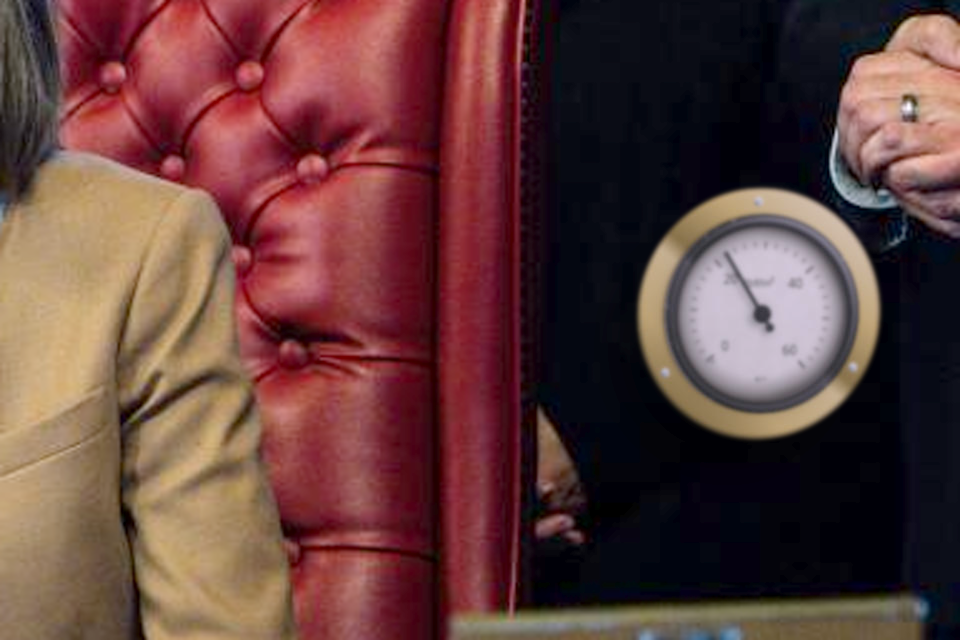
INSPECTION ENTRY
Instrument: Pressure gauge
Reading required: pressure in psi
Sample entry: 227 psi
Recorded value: 22 psi
